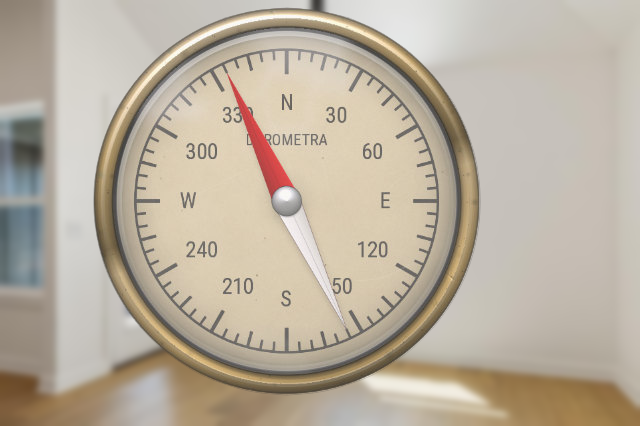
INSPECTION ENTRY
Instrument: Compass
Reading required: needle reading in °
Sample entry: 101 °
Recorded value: 335 °
